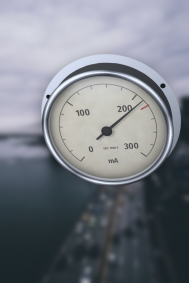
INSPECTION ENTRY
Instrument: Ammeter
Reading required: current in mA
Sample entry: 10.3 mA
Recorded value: 210 mA
